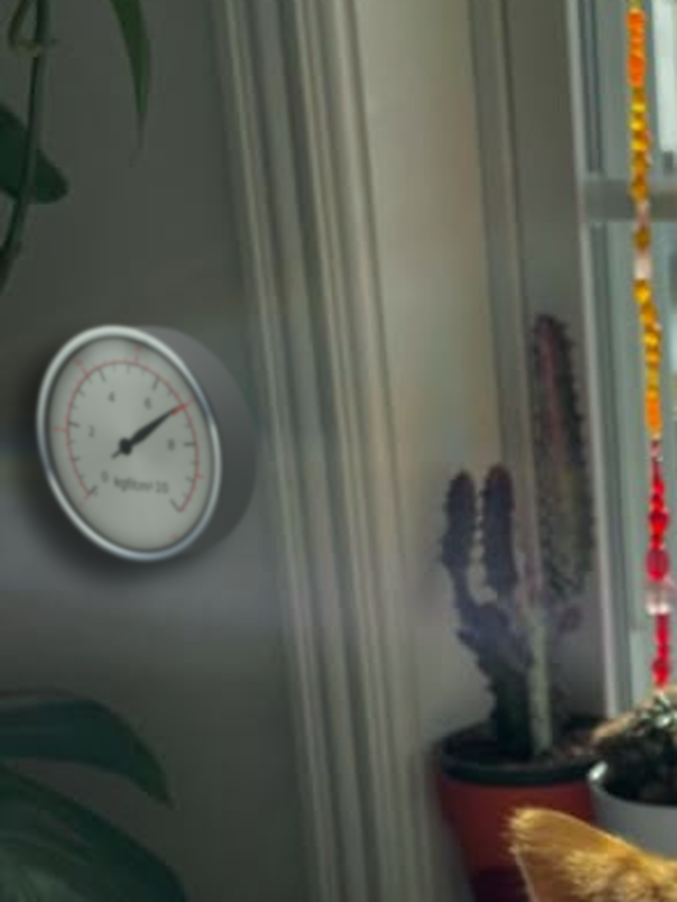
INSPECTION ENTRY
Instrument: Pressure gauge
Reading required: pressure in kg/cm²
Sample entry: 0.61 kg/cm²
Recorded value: 7 kg/cm²
